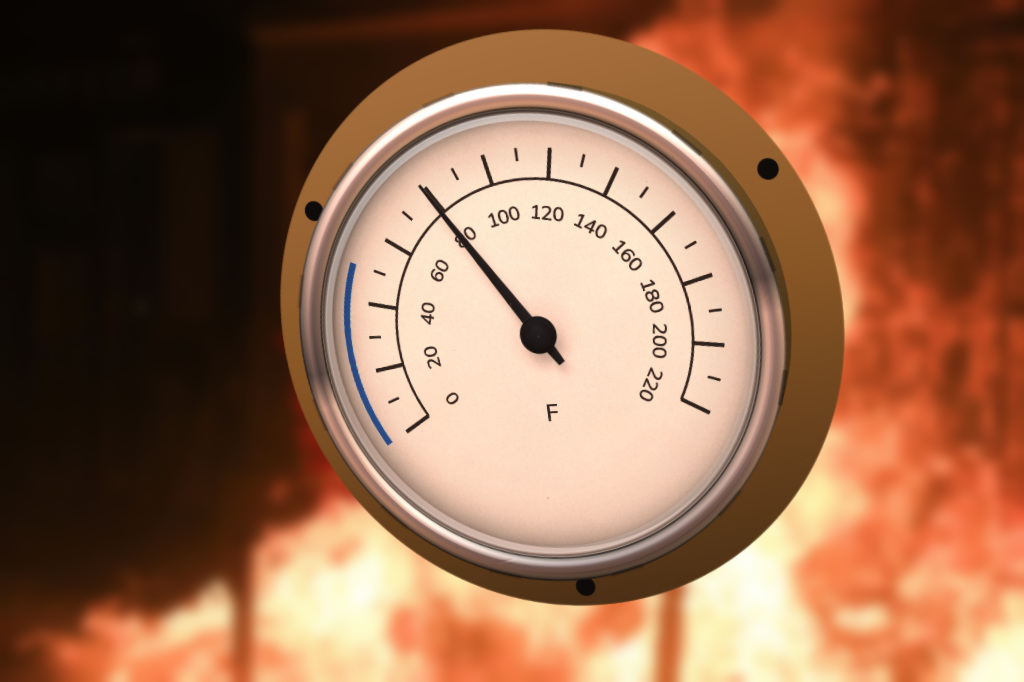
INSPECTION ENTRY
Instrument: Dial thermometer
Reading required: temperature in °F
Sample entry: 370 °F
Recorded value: 80 °F
